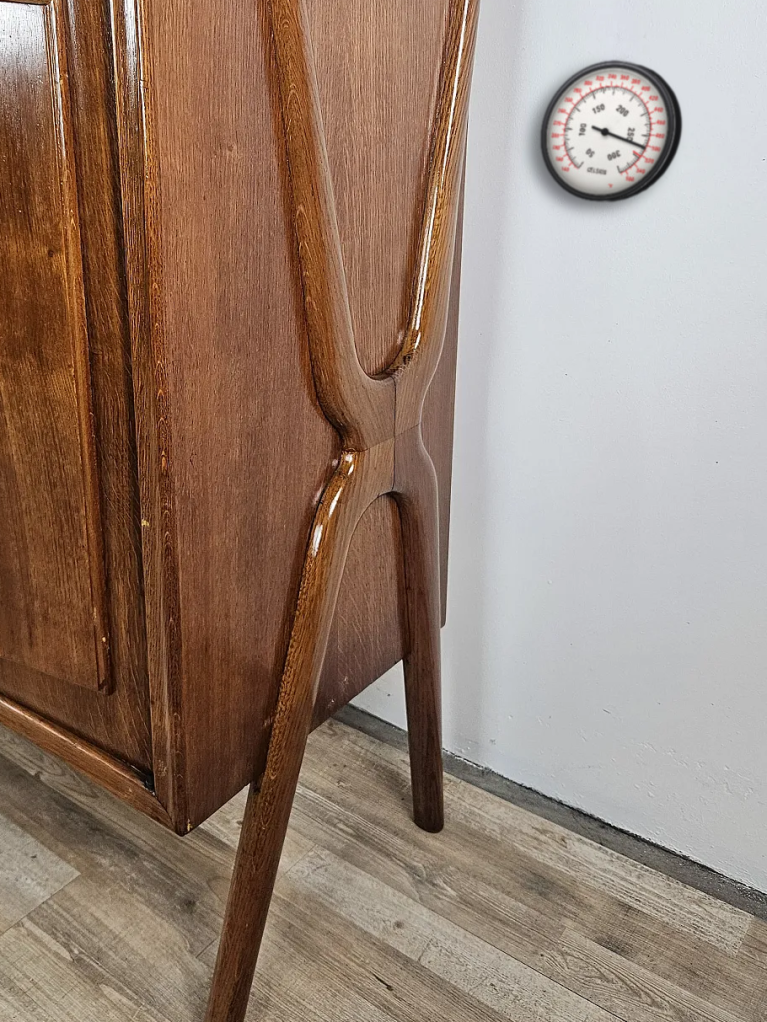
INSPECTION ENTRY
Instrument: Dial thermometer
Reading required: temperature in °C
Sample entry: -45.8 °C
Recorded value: 262.5 °C
